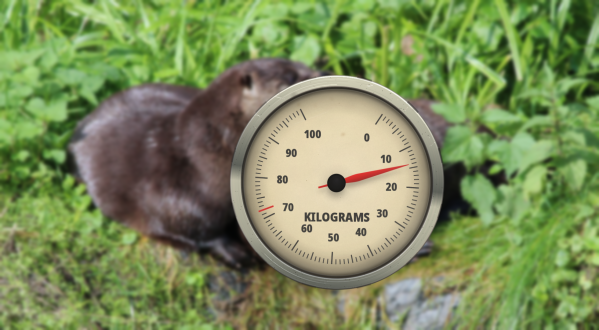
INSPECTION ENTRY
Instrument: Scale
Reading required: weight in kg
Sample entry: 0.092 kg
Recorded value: 14 kg
